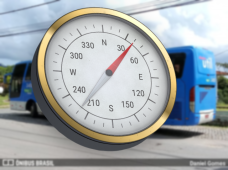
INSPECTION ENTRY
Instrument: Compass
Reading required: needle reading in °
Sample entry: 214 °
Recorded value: 40 °
